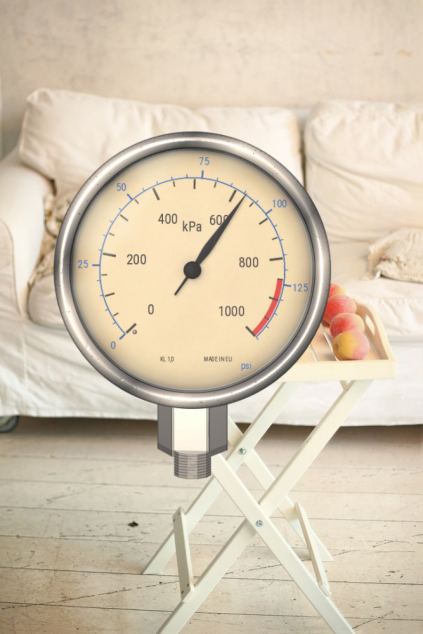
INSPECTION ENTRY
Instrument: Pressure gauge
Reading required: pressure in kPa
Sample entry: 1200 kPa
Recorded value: 625 kPa
